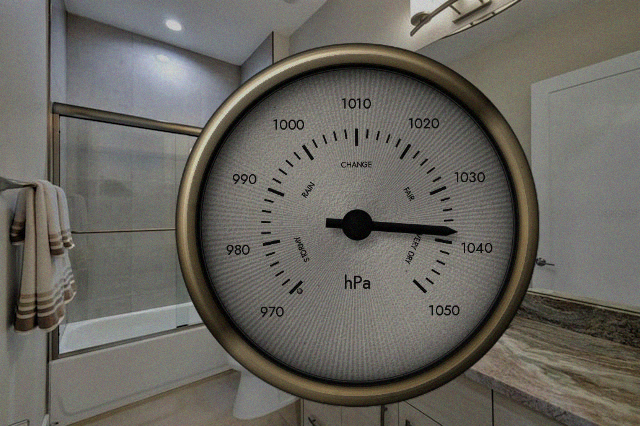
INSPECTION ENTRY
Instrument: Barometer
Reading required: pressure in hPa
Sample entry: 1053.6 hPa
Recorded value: 1038 hPa
